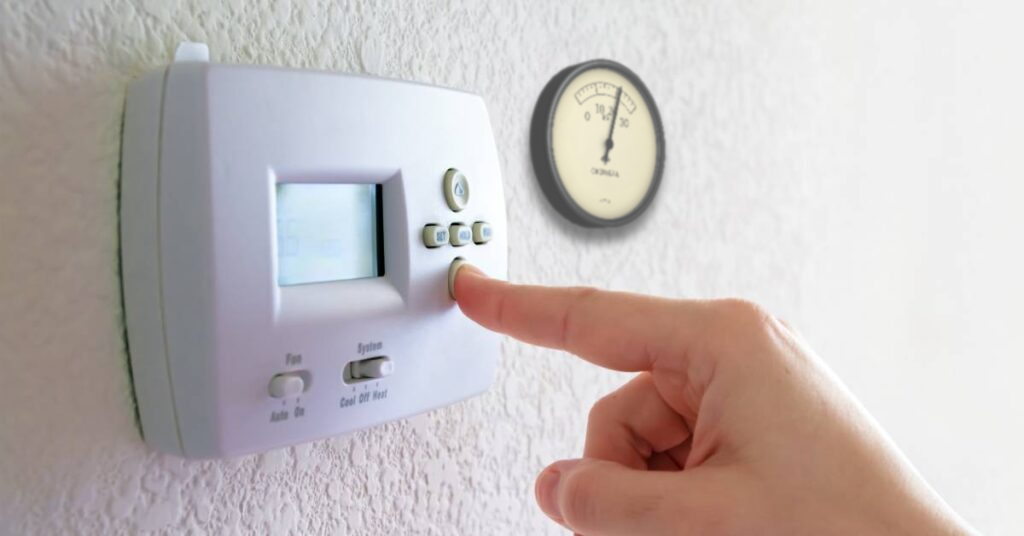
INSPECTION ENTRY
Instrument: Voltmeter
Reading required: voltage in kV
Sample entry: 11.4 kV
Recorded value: 20 kV
